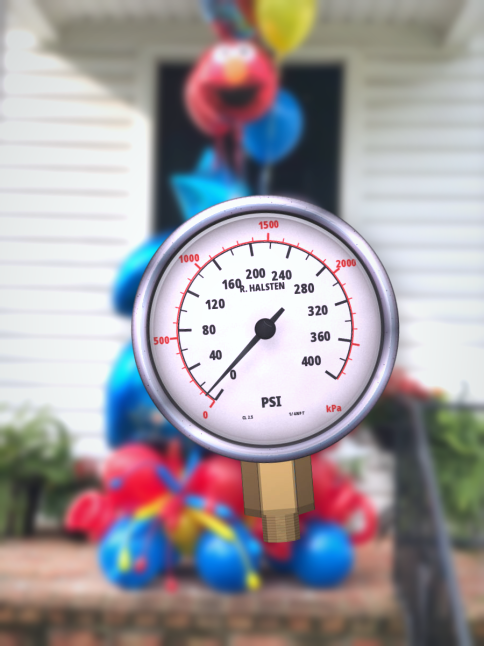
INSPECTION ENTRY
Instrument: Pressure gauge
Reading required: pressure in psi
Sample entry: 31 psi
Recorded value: 10 psi
